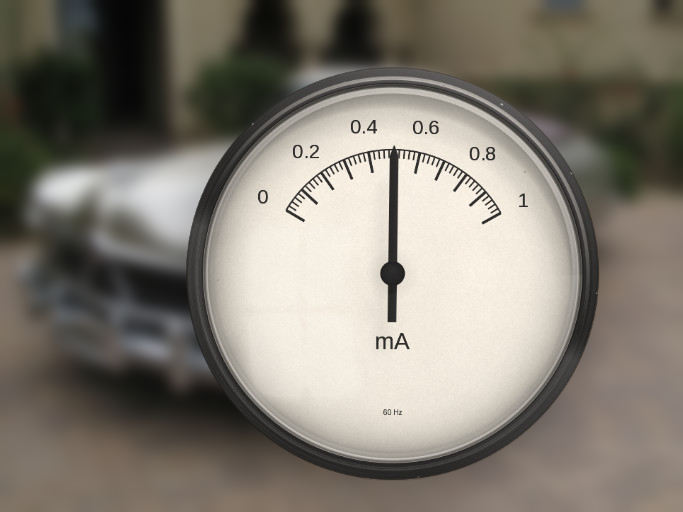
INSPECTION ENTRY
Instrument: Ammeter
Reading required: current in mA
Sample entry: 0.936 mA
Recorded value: 0.5 mA
